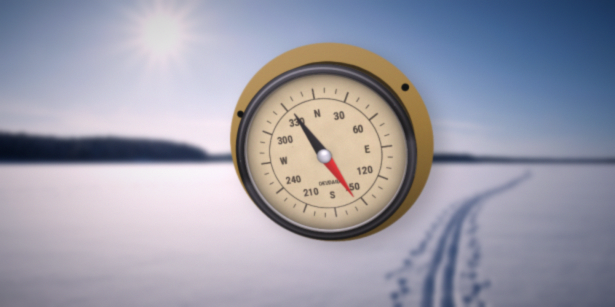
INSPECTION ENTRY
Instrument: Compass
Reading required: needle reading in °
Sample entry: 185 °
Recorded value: 155 °
